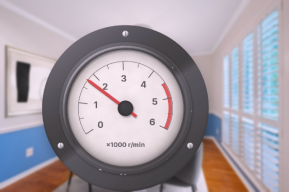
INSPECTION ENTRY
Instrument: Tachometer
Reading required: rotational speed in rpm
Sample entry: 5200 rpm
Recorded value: 1750 rpm
